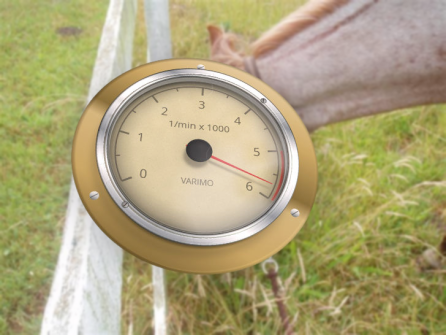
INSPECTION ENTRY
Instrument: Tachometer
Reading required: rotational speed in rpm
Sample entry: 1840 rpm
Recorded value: 5750 rpm
